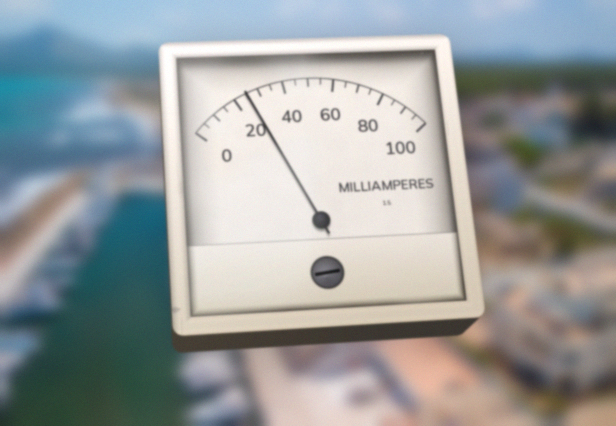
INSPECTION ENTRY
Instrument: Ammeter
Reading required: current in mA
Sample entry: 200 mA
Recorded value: 25 mA
